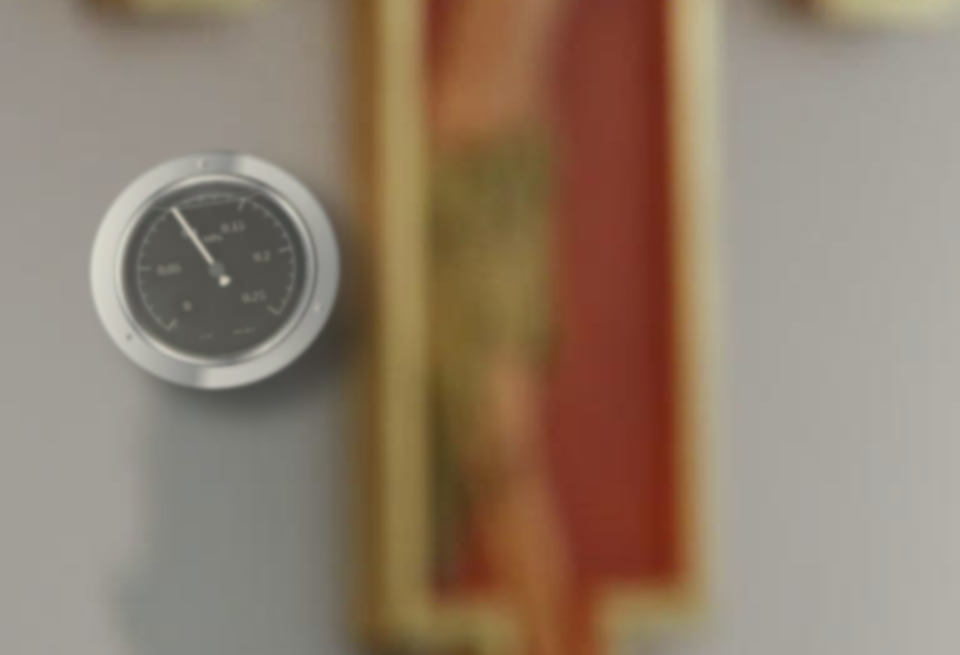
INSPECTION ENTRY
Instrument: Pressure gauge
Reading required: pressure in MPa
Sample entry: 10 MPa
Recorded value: 0.1 MPa
